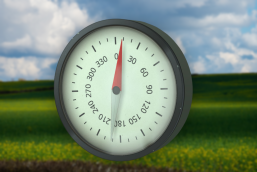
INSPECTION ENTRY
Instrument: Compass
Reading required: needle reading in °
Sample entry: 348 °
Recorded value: 10 °
